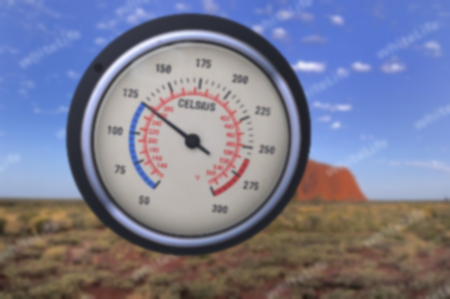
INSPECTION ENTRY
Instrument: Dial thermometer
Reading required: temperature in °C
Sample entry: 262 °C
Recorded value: 125 °C
